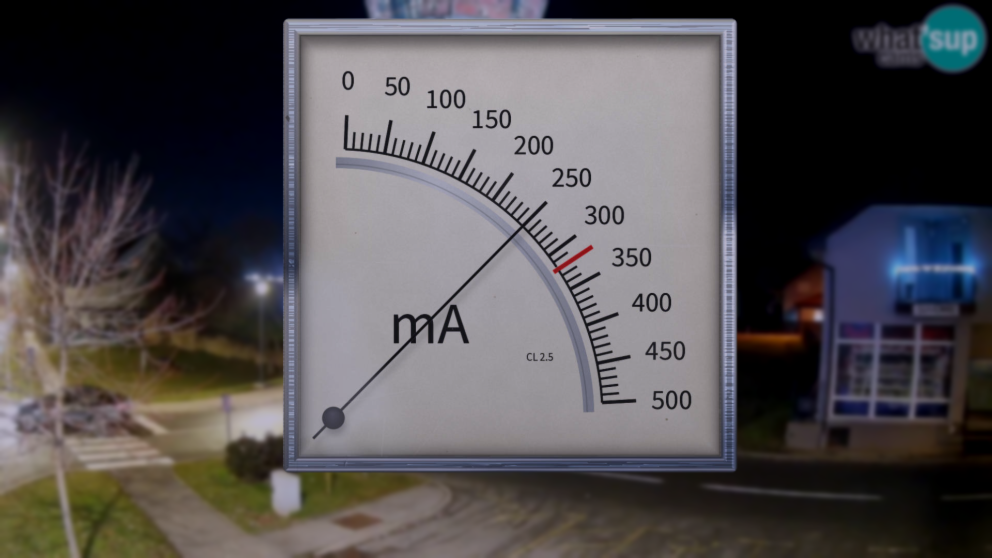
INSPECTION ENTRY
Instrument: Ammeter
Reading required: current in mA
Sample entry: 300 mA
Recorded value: 250 mA
